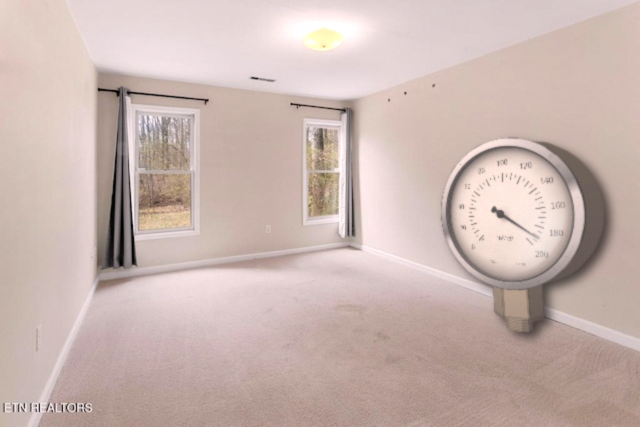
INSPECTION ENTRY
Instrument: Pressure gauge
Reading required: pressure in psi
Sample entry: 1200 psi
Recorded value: 190 psi
